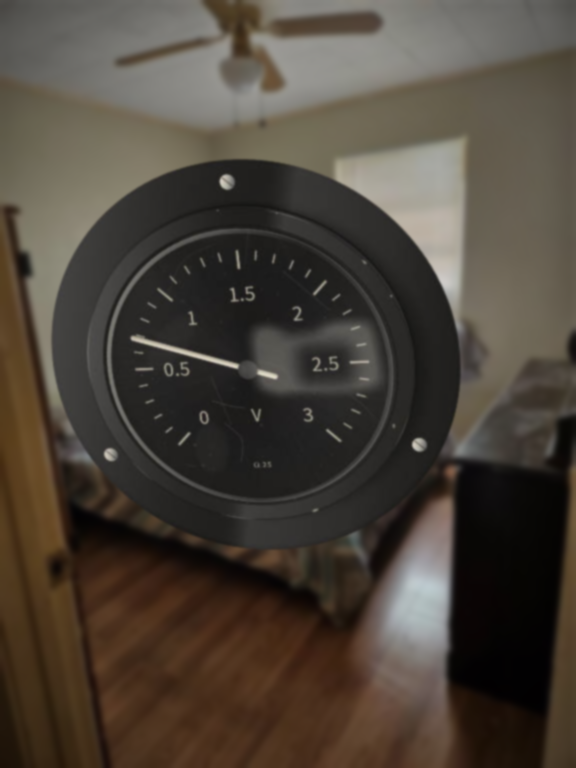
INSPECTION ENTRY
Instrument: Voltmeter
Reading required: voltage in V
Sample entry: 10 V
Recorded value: 0.7 V
